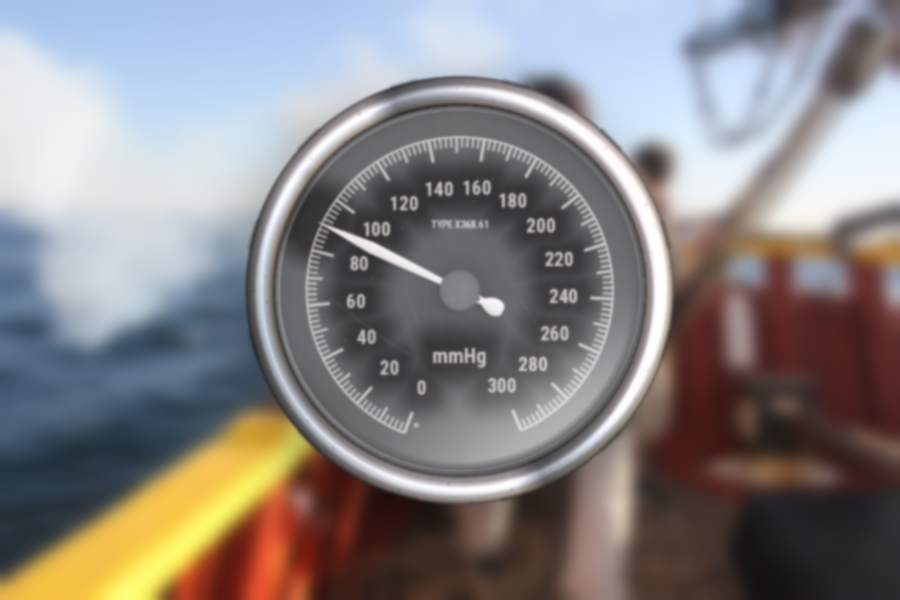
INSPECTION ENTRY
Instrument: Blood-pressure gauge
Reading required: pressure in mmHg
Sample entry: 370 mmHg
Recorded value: 90 mmHg
